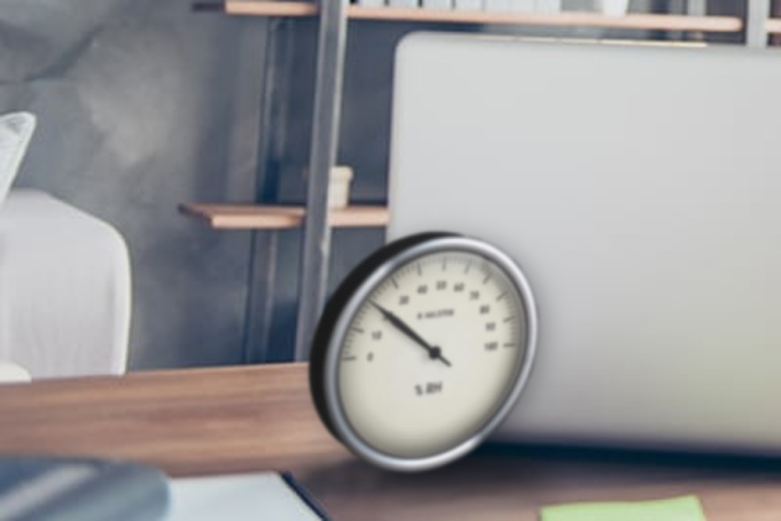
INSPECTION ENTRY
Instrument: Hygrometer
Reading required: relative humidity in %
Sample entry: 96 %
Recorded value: 20 %
